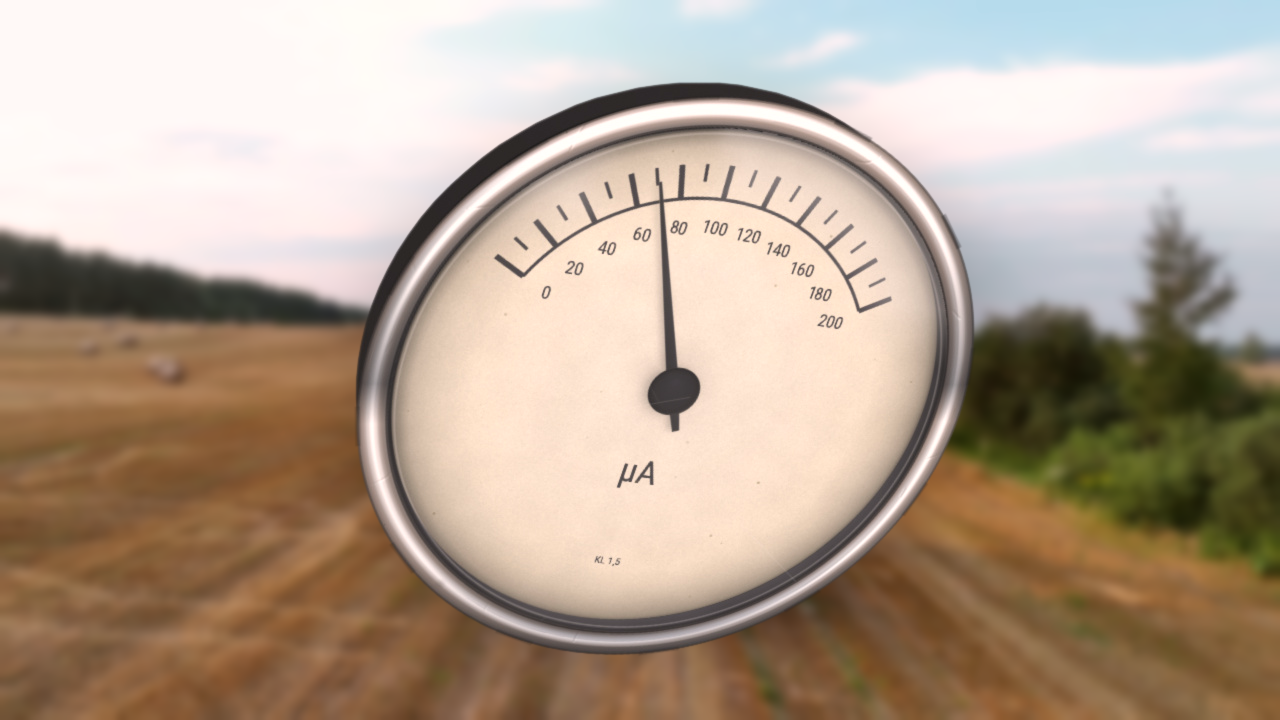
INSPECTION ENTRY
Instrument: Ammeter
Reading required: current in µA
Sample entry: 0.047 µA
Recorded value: 70 µA
